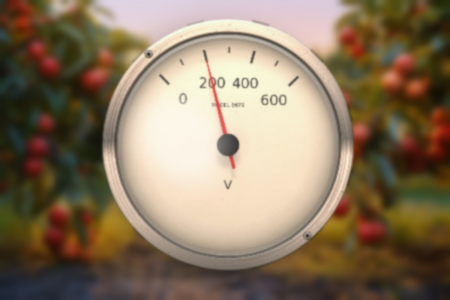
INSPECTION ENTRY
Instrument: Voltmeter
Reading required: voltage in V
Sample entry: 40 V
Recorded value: 200 V
